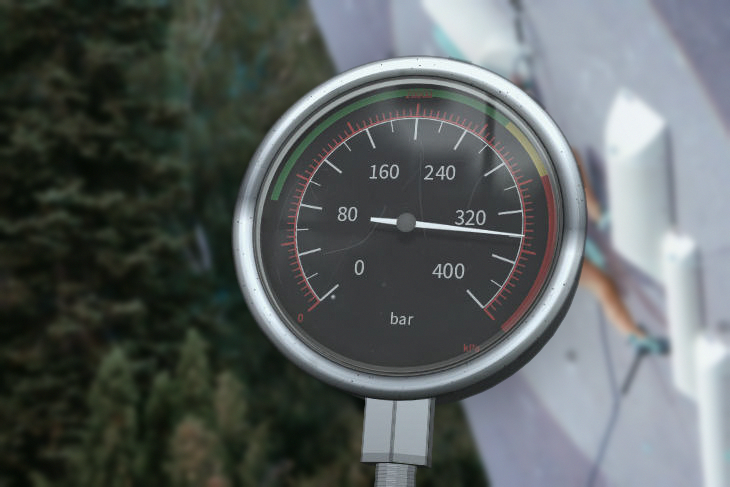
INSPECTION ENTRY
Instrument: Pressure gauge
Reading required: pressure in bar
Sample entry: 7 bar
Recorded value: 340 bar
